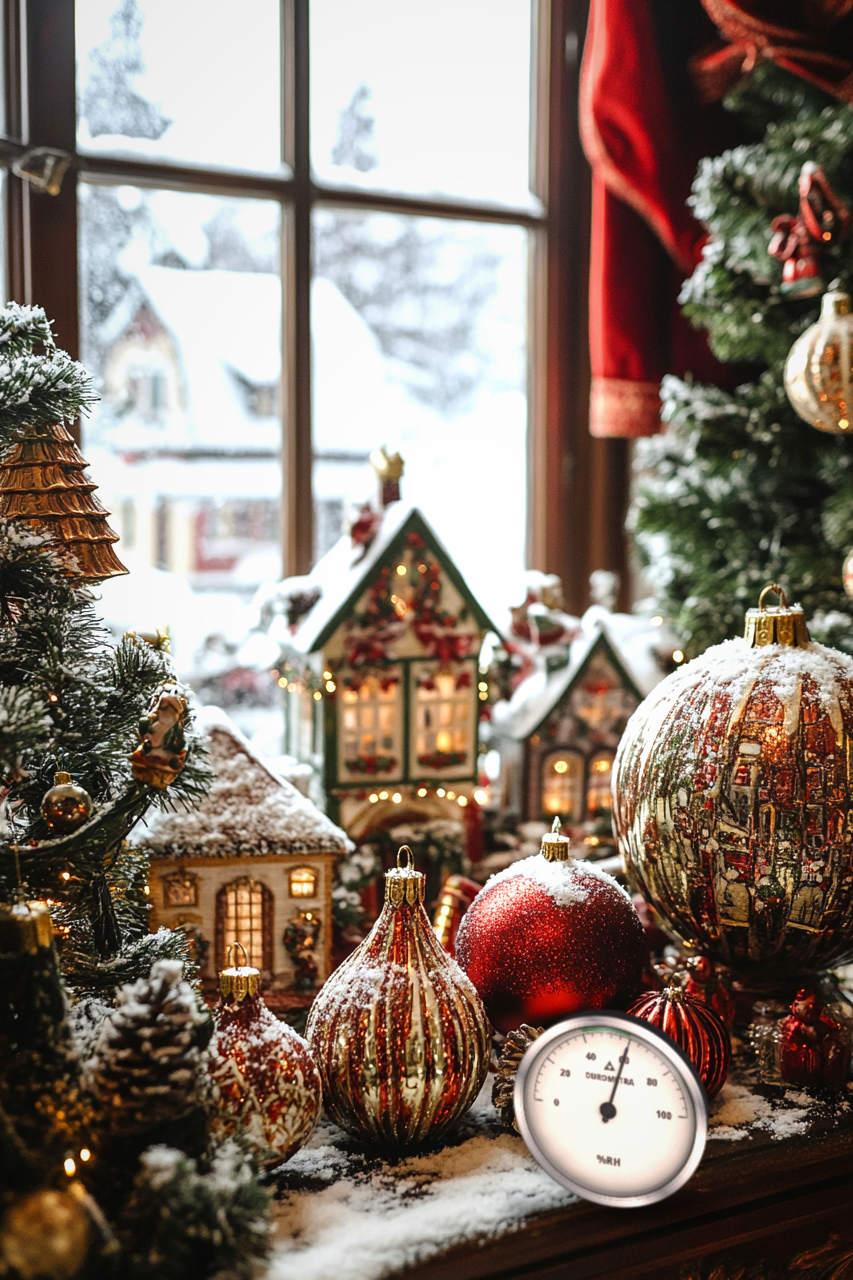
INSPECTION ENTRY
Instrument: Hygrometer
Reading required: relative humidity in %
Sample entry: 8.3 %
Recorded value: 60 %
